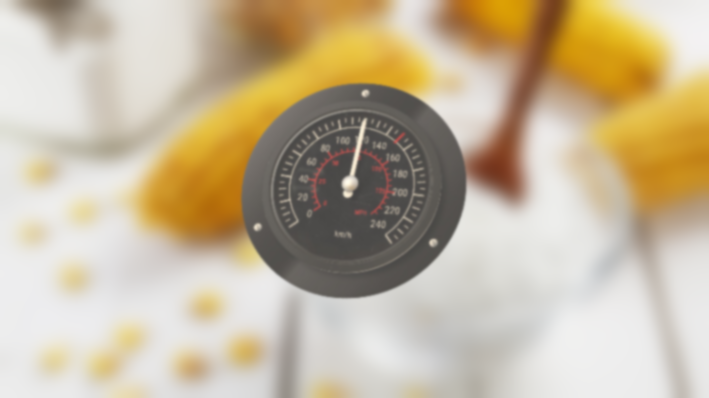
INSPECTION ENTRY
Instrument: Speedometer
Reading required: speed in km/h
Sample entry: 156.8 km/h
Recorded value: 120 km/h
